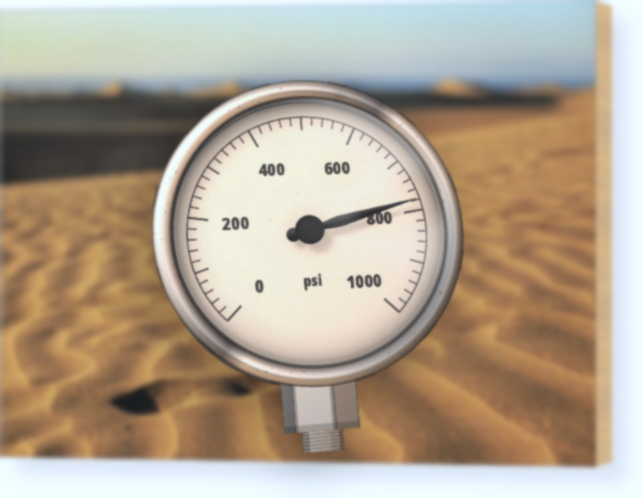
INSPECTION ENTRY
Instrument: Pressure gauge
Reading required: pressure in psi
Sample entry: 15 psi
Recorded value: 780 psi
